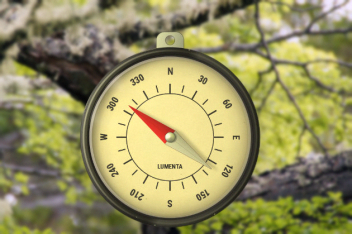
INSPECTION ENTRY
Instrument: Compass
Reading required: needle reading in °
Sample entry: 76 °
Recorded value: 307.5 °
